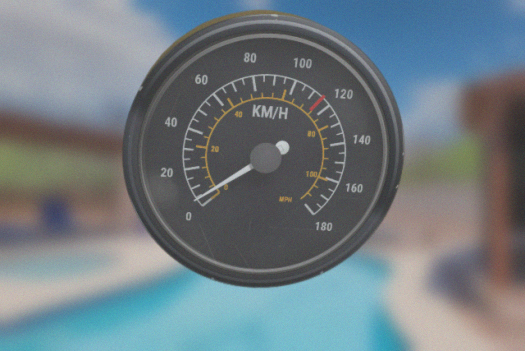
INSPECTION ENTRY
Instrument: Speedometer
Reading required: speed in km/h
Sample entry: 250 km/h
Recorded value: 5 km/h
